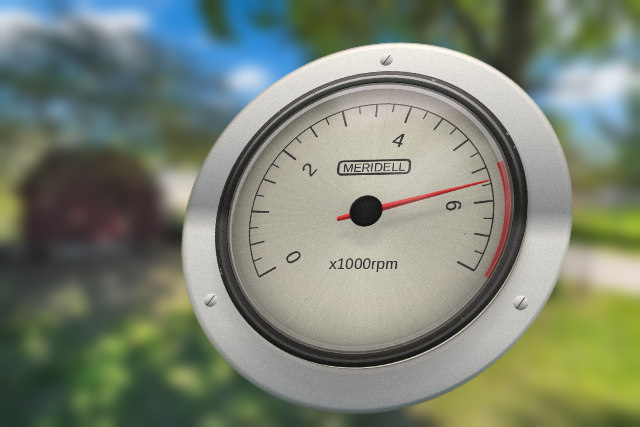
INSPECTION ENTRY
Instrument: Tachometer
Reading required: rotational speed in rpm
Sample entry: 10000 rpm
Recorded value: 5750 rpm
